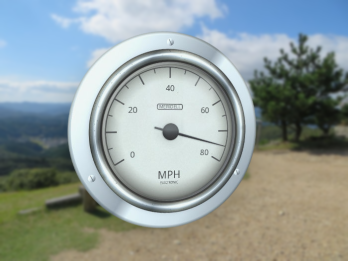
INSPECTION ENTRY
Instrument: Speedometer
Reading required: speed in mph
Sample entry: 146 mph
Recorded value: 75 mph
